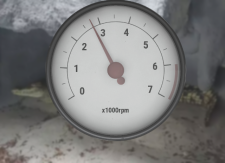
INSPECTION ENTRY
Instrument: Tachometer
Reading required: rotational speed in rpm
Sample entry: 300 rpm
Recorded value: 2750 rpm
